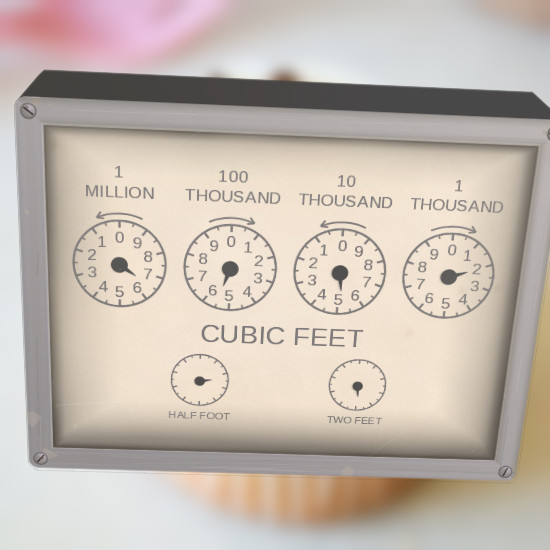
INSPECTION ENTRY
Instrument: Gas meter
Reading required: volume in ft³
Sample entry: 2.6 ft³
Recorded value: 655200 ft³
